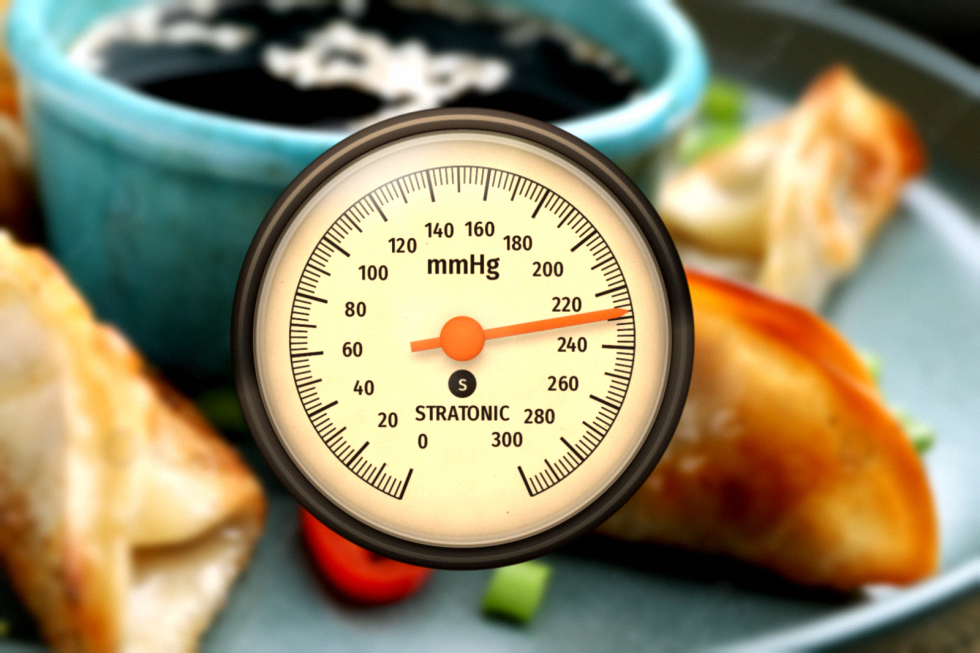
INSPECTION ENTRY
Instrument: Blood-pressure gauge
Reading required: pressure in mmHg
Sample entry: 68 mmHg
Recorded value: 228 mmHg
